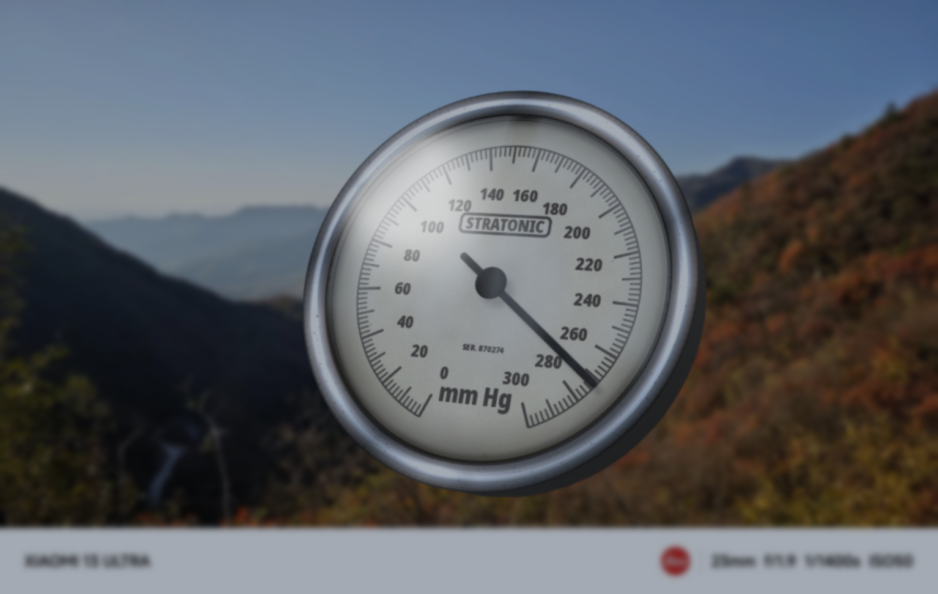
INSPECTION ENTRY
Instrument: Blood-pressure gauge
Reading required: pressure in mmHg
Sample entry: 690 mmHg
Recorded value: 272 mmHg
